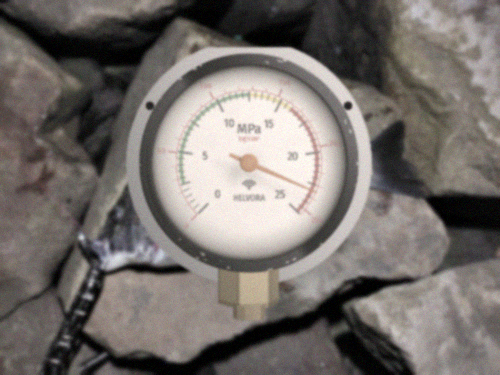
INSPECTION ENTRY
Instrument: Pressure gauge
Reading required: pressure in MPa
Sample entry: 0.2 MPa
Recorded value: 23 MPa
